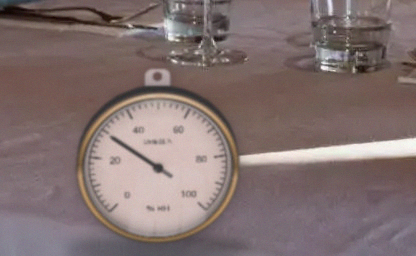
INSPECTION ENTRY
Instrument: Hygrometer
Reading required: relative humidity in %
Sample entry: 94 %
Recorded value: 30 %
